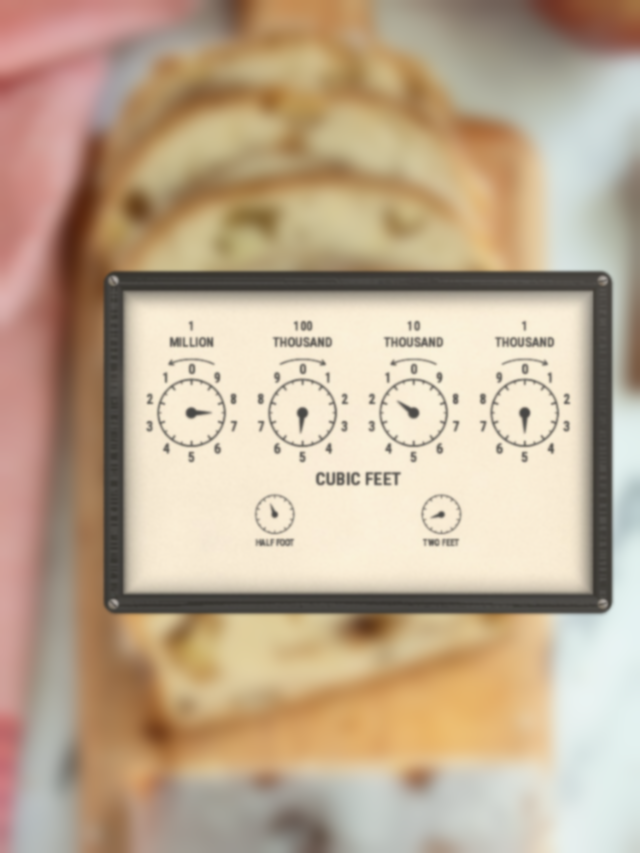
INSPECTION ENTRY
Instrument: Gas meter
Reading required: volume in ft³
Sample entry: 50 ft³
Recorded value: 751500 ft³
